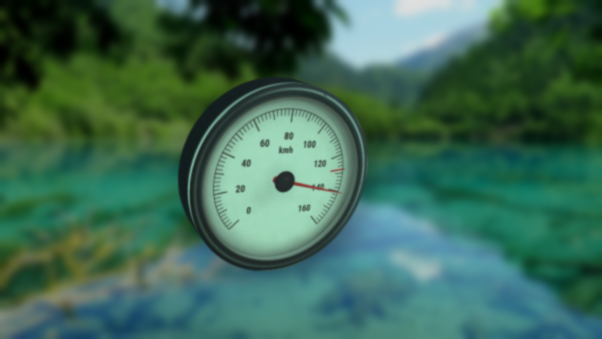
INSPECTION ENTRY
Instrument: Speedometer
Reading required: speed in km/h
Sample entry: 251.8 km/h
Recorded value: 140 km/h
